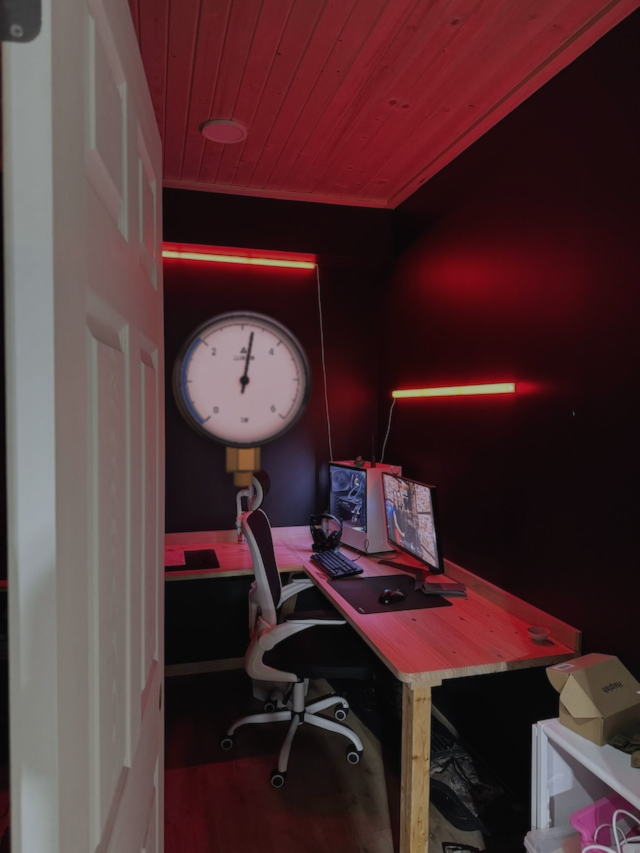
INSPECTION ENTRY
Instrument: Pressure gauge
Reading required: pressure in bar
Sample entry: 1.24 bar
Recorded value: 3.25 bar
